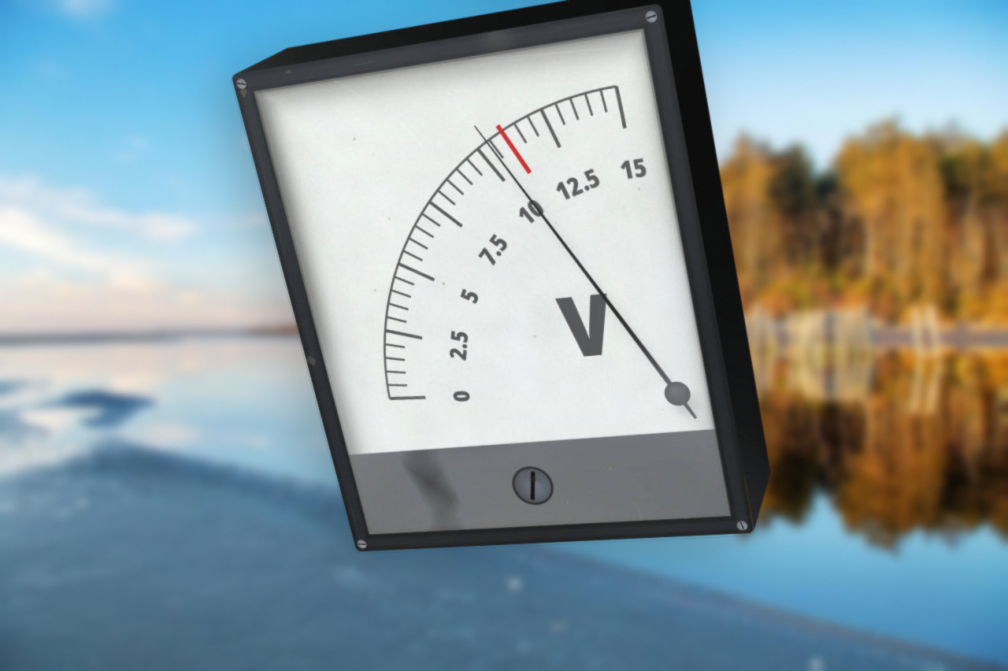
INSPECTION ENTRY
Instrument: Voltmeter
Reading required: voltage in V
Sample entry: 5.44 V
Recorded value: 10.5 V
